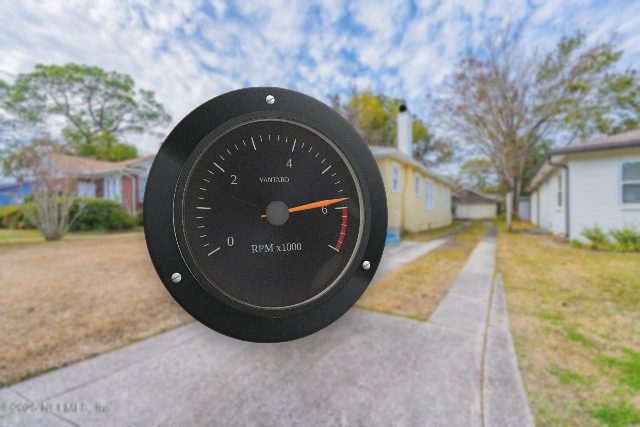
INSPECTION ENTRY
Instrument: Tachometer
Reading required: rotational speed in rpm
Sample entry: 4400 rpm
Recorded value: 5800 rpm
